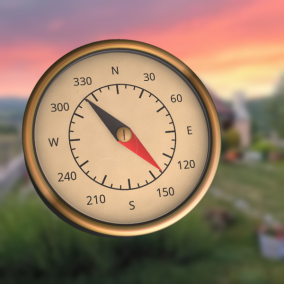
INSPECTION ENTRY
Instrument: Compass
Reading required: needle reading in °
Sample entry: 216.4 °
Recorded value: 140 °
